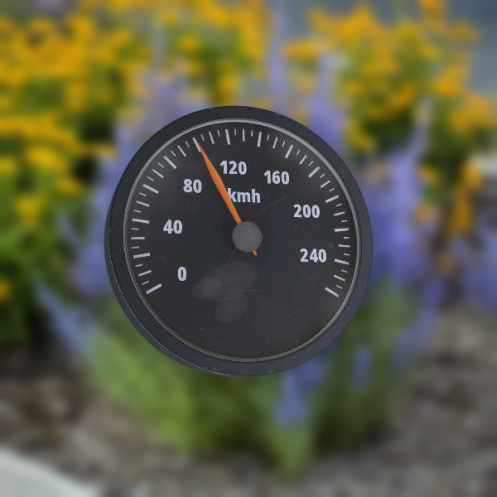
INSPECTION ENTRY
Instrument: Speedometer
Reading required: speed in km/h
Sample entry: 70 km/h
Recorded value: 100 km/h
